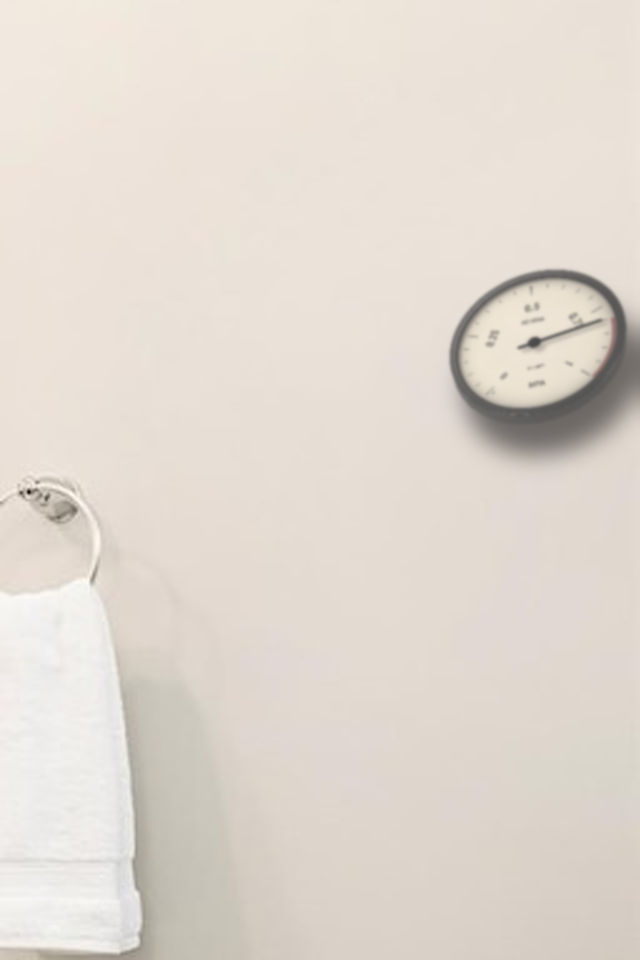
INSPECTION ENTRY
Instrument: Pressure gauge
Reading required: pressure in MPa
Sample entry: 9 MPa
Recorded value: 0.8 MPa
